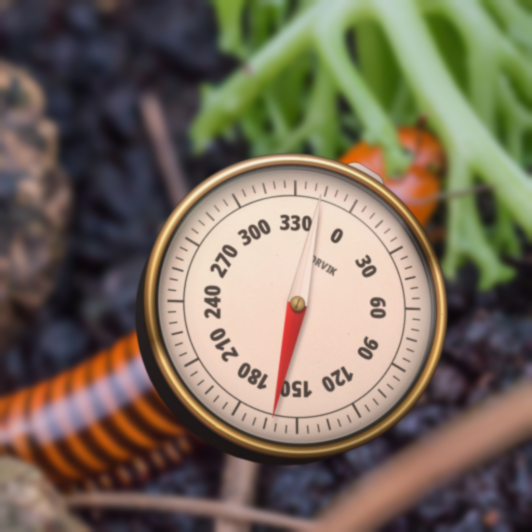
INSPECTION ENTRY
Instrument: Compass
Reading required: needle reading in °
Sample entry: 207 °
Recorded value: 162.5 °
